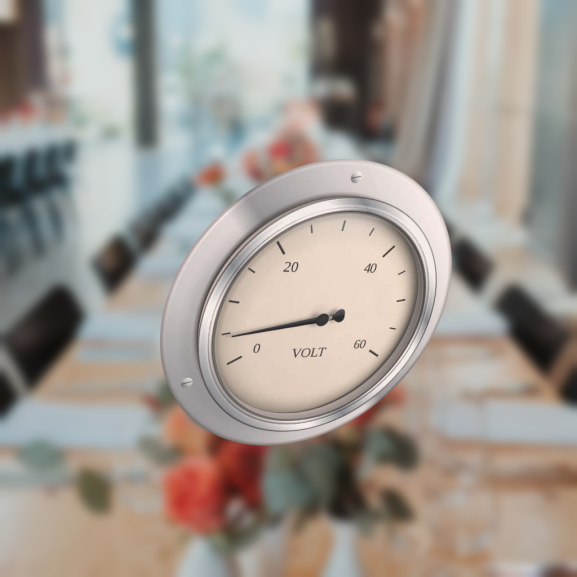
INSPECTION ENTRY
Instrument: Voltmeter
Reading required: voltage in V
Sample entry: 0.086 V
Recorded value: 5 V
